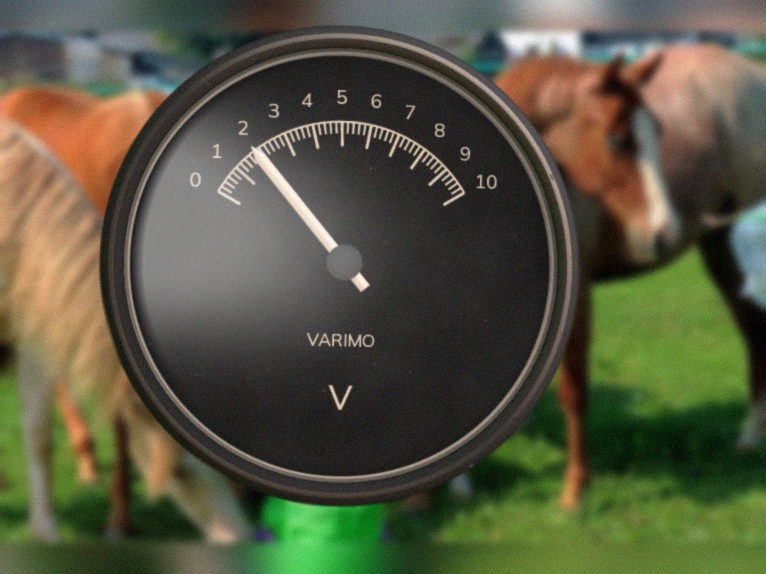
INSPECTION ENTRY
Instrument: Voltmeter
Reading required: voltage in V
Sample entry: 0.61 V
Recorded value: 1.8 V
